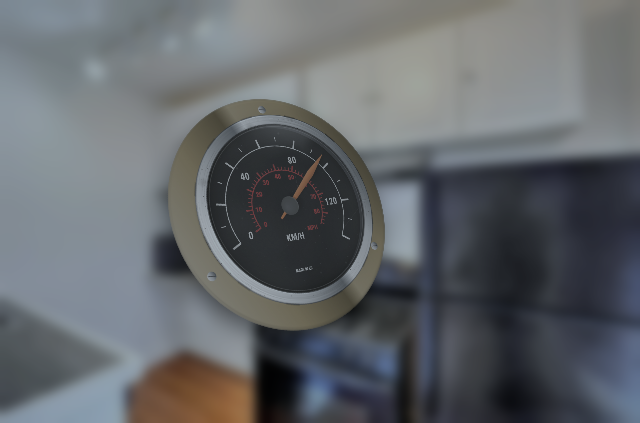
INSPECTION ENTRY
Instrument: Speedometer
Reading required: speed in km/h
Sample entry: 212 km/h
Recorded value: 95 km/h
